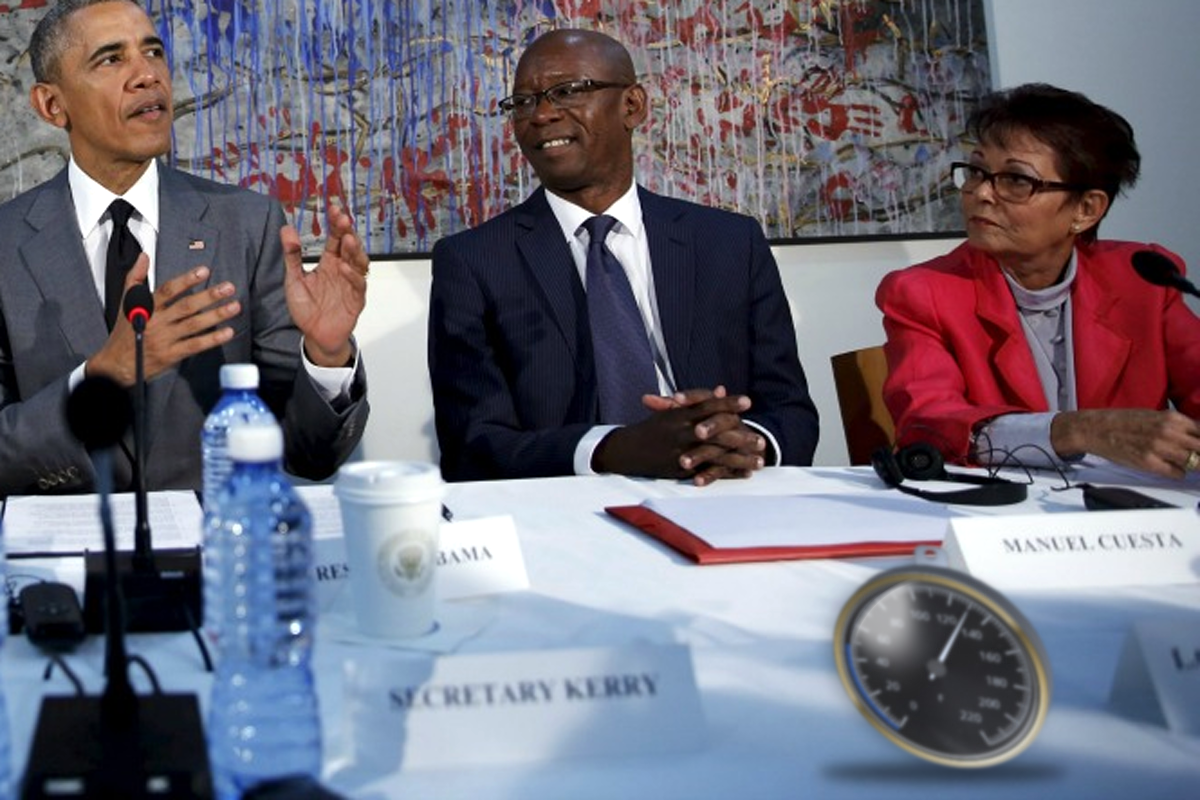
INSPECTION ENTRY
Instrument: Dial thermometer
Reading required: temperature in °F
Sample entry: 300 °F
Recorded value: 130 °F
